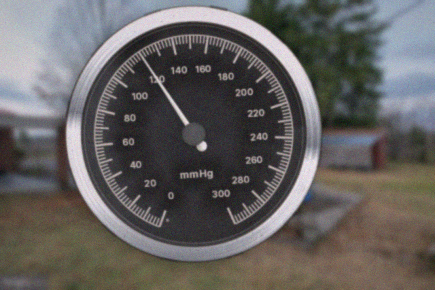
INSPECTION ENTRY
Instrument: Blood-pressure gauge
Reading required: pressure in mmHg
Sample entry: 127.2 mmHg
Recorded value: 120 mmHg
